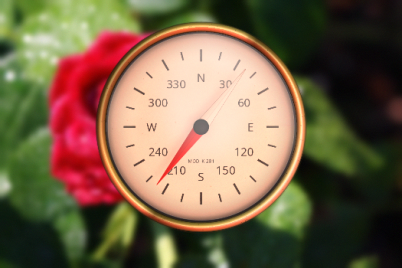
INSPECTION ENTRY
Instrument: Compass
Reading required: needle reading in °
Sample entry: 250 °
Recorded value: 217.5 °
